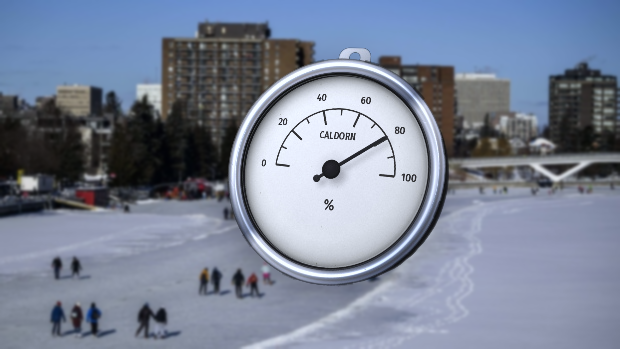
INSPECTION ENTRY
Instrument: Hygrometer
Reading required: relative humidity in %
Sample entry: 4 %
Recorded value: 80 %
